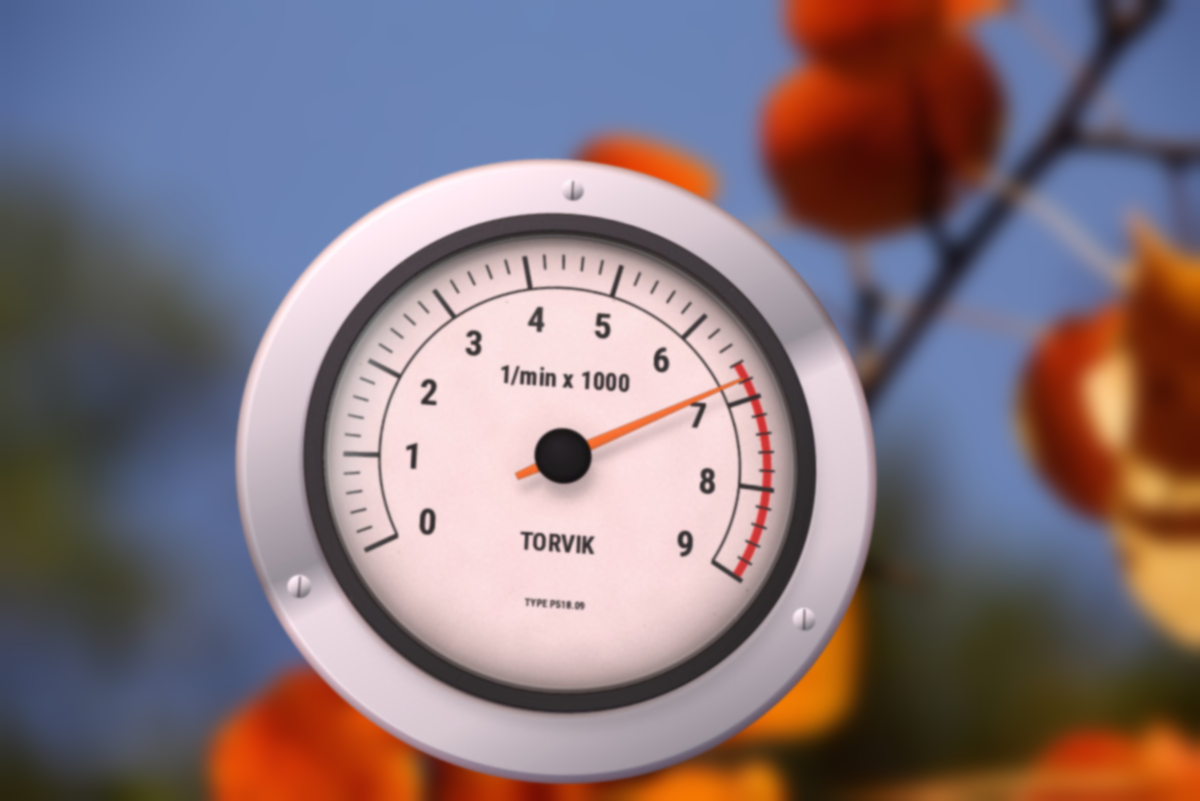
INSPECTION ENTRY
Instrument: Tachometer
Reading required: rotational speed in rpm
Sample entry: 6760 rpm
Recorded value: 6800 rpm
